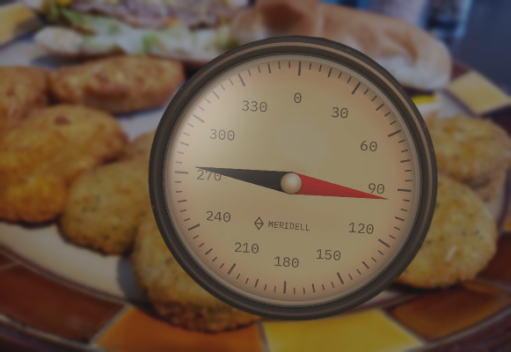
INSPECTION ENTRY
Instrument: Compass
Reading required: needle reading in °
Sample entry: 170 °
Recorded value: 95 °
